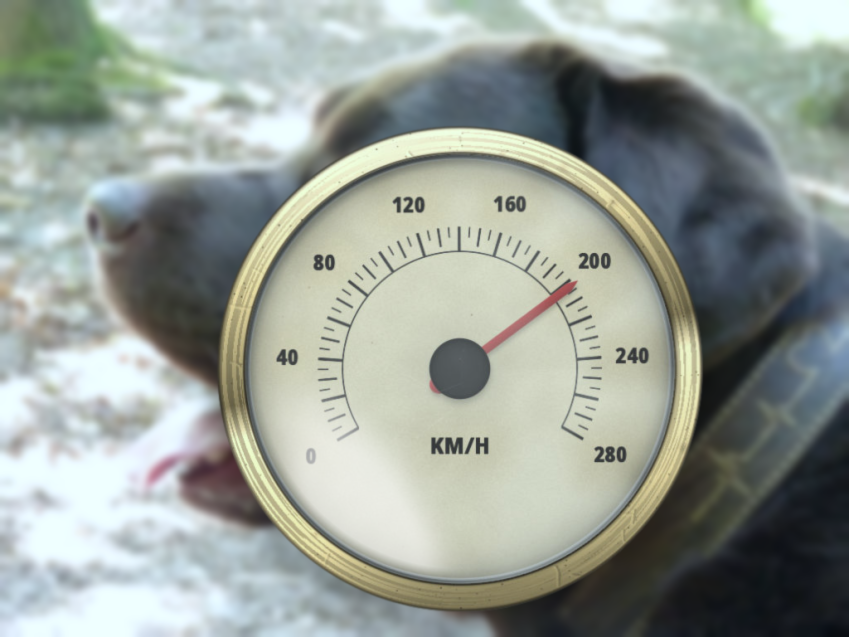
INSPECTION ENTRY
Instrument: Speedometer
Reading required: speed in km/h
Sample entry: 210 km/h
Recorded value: 202.5 km/h
